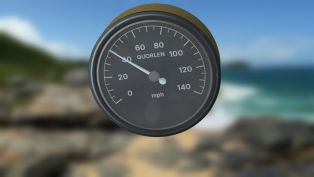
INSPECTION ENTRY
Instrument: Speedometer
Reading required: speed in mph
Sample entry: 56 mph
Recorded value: 40 mph
